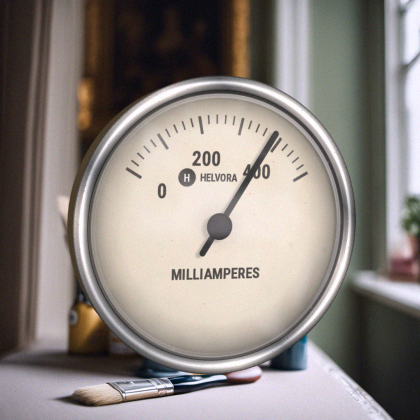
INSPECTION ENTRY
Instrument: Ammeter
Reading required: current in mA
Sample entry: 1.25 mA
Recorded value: 380 mA
